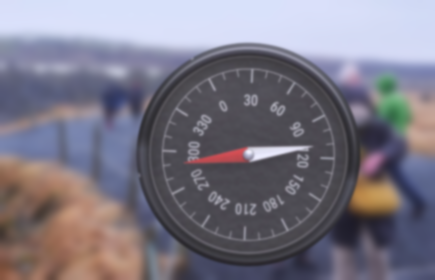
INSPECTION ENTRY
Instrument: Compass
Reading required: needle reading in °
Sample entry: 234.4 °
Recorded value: 290 °
